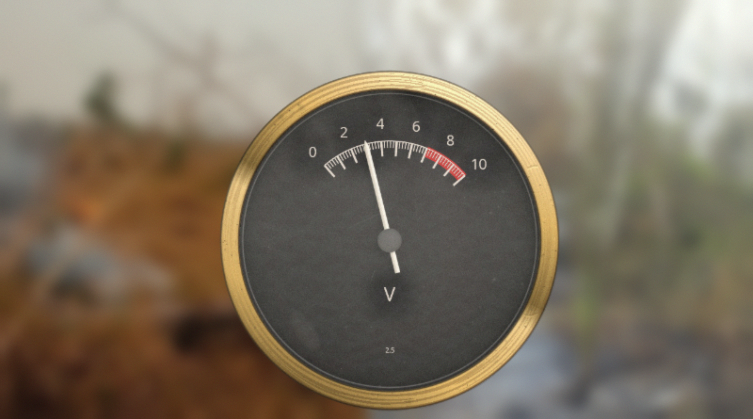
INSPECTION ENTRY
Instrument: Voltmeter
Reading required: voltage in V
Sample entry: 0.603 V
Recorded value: 3 V
